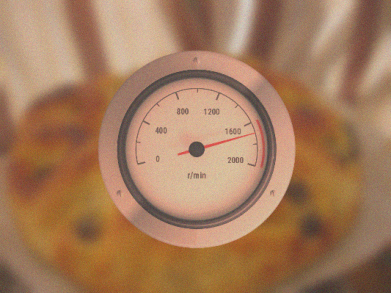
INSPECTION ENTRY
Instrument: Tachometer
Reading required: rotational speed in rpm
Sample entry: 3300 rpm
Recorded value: 1700 rpm
